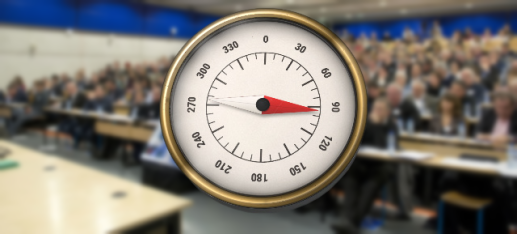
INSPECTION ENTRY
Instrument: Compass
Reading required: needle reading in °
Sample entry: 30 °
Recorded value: 95 °
